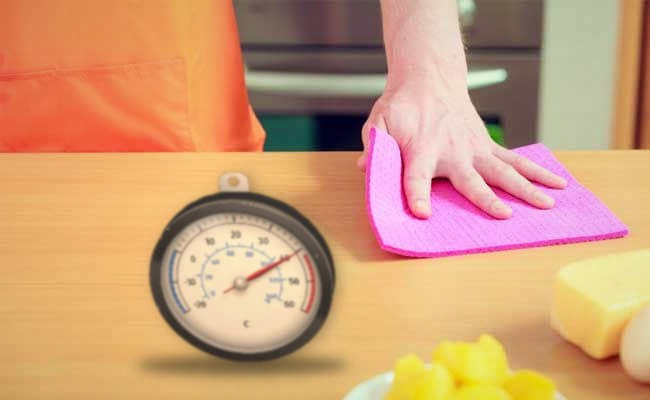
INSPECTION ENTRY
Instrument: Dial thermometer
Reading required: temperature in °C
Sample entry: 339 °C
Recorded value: 40 °C
